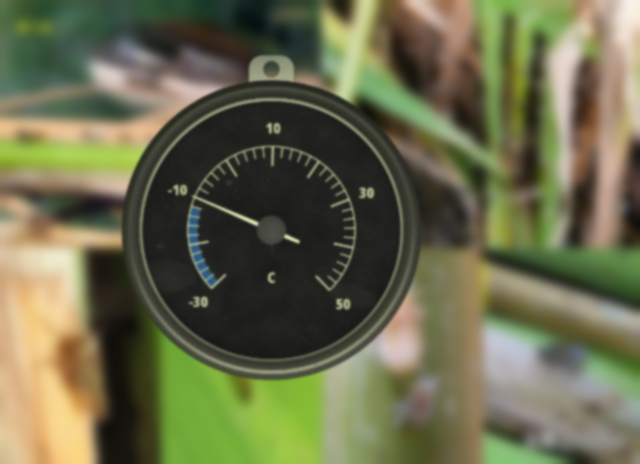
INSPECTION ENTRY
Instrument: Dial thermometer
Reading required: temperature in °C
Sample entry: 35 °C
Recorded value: -10 °C
